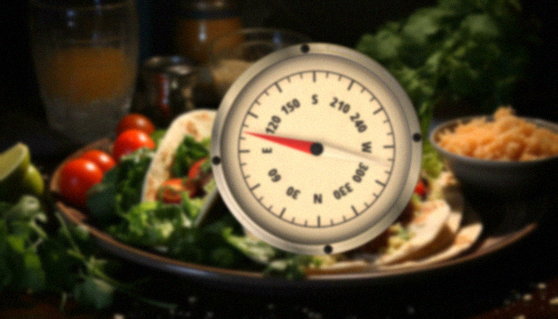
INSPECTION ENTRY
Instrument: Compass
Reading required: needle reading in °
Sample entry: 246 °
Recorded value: 105 °
